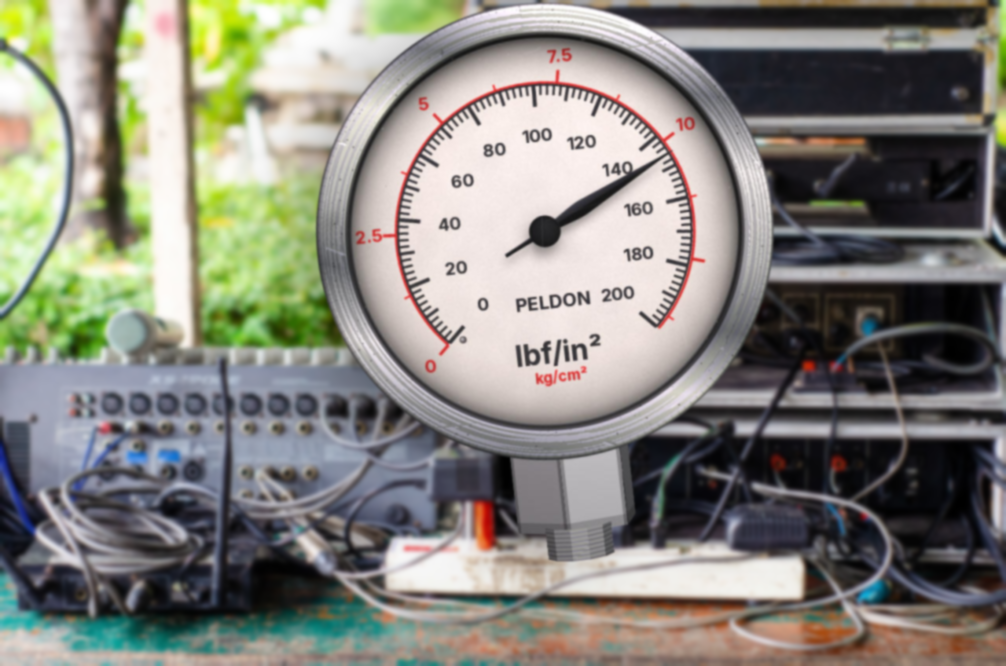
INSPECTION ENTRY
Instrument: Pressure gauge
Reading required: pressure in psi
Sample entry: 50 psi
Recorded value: 146 psi
